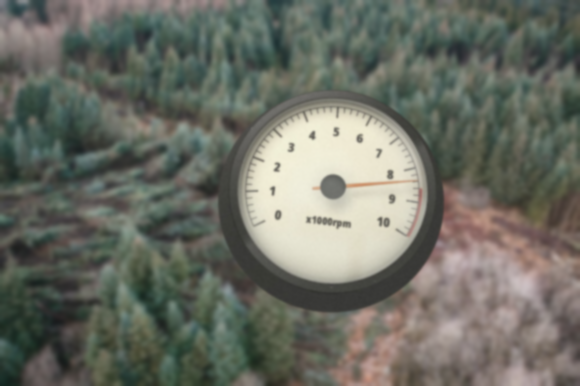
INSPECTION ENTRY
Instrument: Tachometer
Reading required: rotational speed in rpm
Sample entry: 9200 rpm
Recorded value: 8400 rpm
